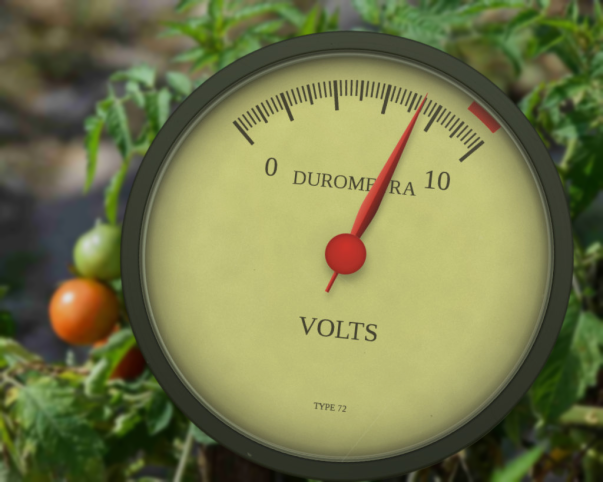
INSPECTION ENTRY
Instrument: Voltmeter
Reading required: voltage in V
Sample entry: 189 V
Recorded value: 7.4 V
